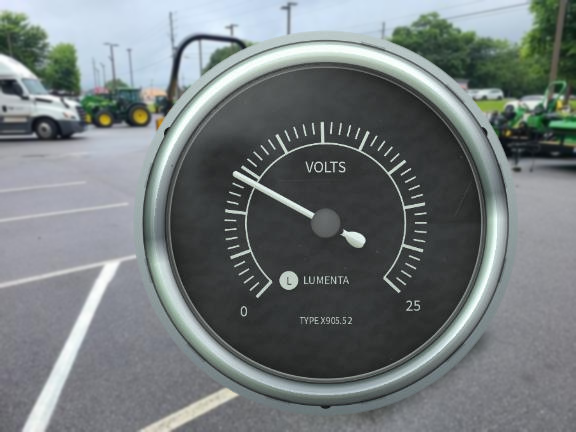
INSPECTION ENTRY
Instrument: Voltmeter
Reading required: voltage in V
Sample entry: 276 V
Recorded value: 7 V
